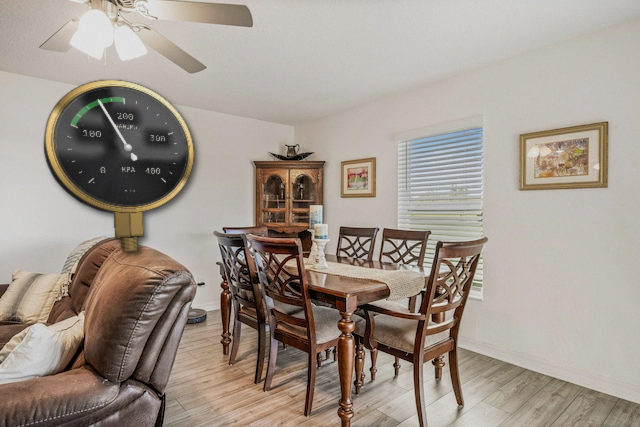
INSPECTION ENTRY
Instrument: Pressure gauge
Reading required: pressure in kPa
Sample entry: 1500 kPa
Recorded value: 160 kPa
